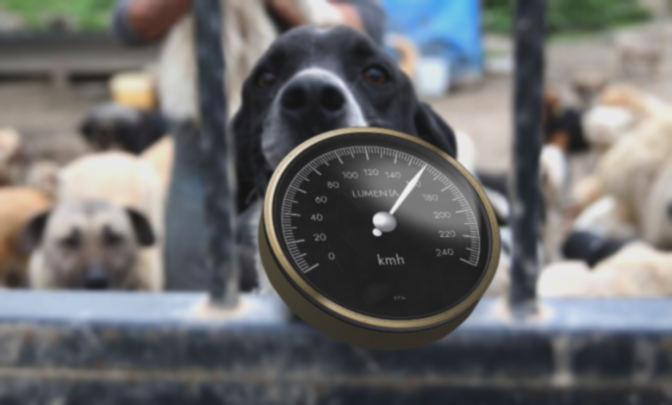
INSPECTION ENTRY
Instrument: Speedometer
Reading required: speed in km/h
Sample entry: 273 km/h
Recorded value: 160 km/h
